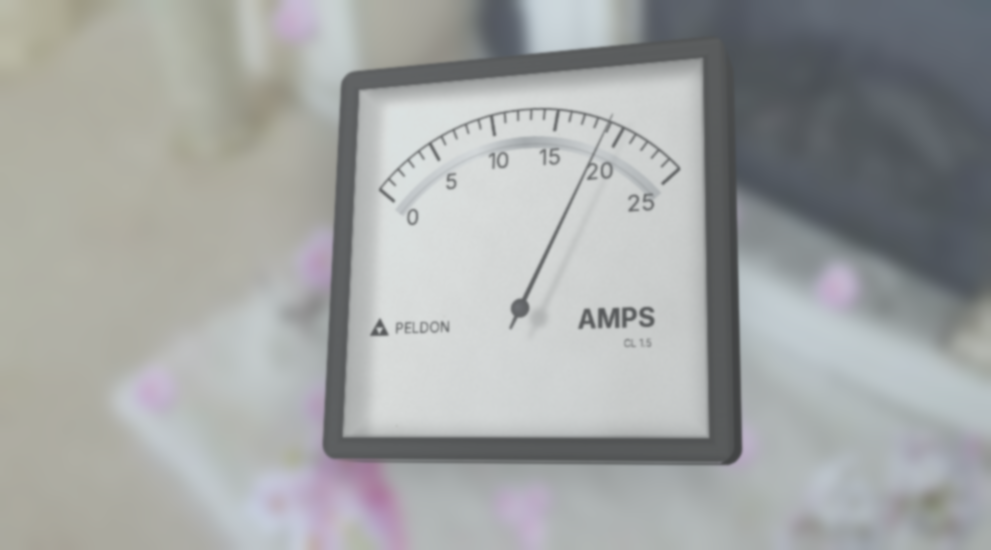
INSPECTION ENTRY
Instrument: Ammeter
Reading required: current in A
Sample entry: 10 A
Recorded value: 19 A
